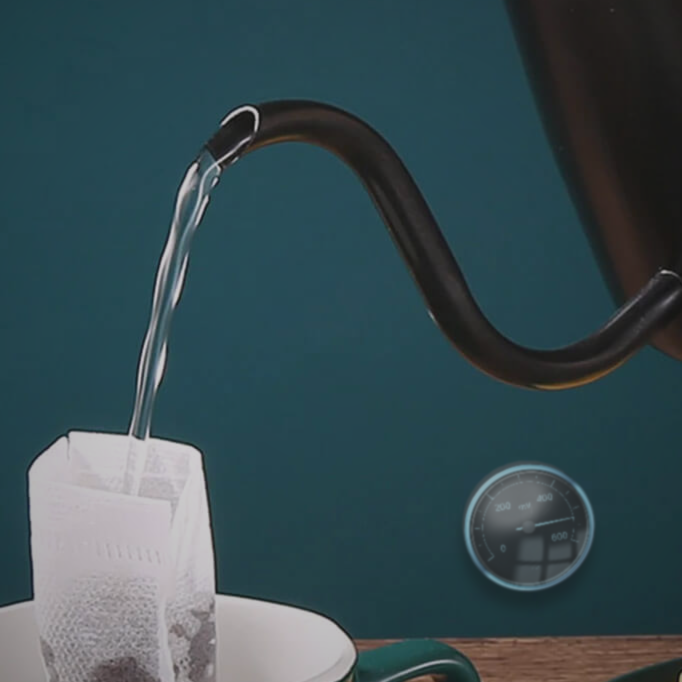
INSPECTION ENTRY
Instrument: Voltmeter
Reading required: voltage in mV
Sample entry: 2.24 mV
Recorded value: 525 mV
